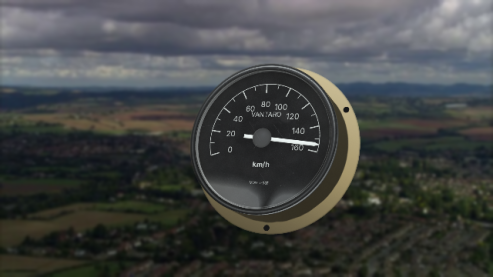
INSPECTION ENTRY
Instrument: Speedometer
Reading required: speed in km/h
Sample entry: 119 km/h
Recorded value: 155 km/h
